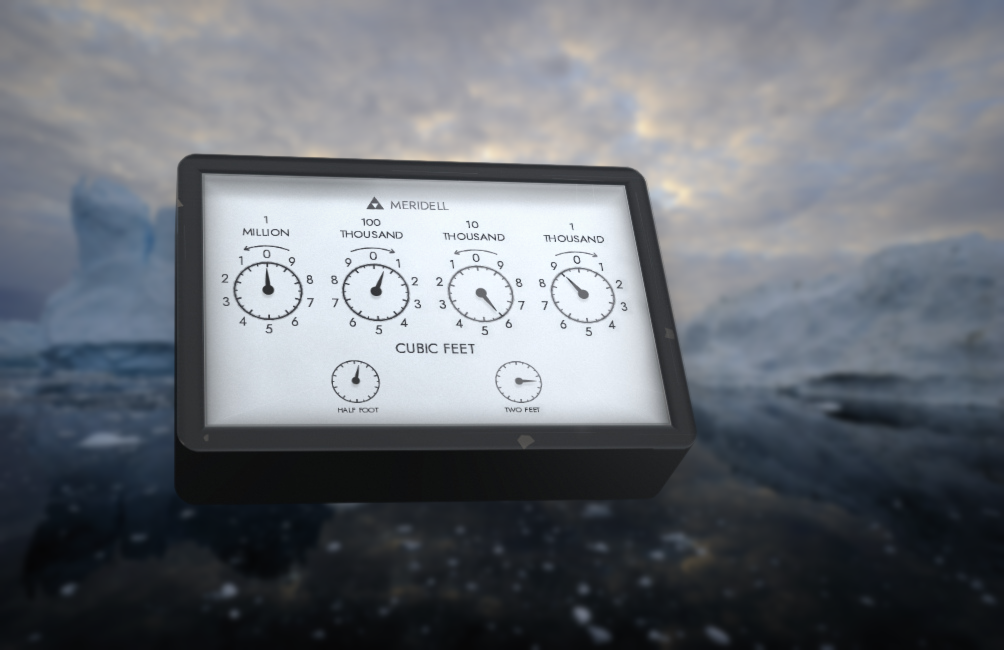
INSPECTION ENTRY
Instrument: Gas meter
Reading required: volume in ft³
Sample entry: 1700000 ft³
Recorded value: 5900 ft³
